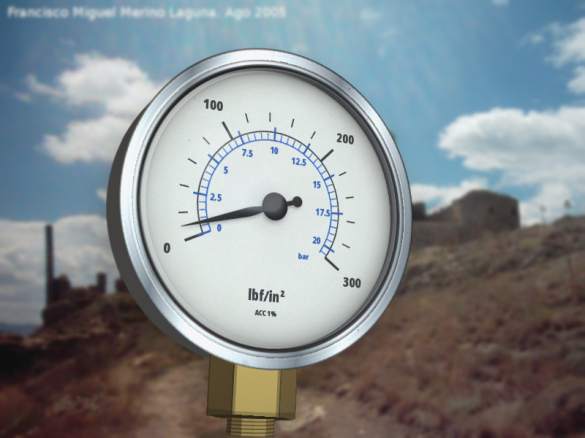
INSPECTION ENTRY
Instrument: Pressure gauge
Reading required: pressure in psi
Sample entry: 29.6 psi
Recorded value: 10 psi
